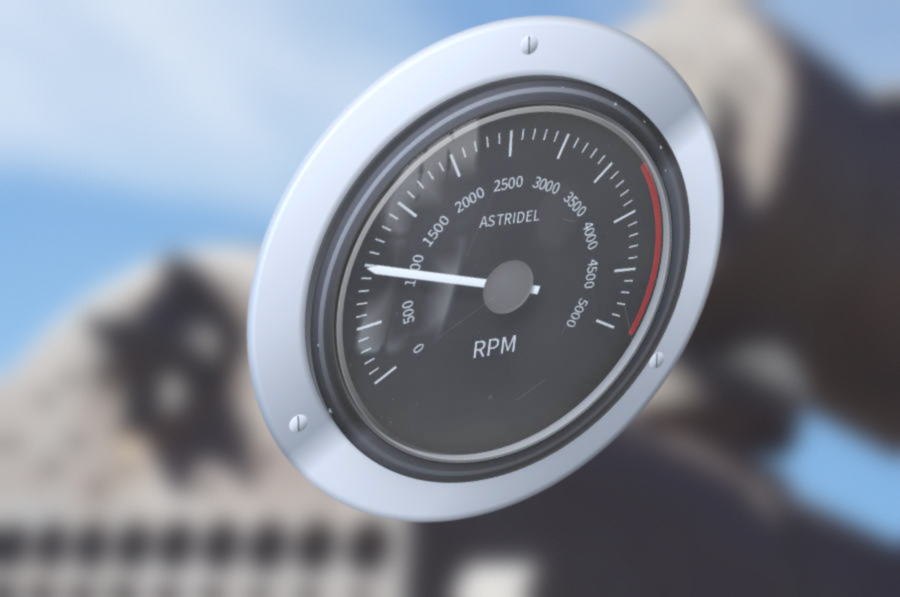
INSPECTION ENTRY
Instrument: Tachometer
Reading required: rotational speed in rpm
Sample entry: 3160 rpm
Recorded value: 1000 rpm
